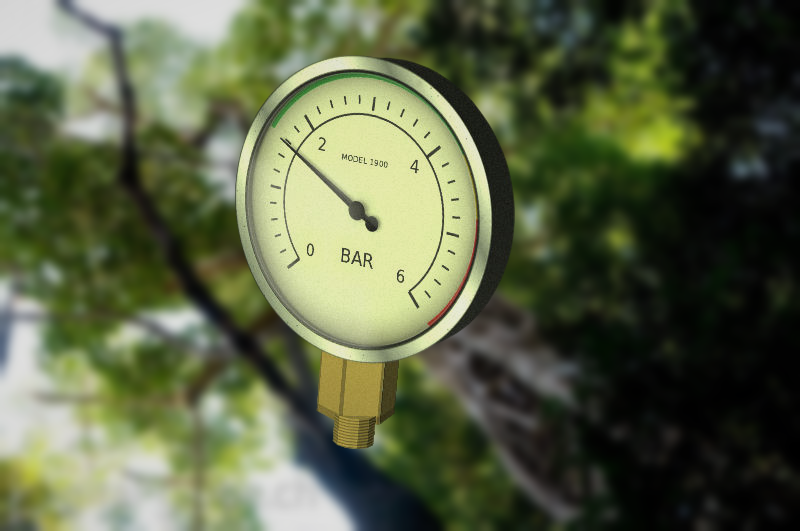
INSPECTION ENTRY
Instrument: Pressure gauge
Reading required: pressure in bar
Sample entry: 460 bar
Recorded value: 1.6 bar
